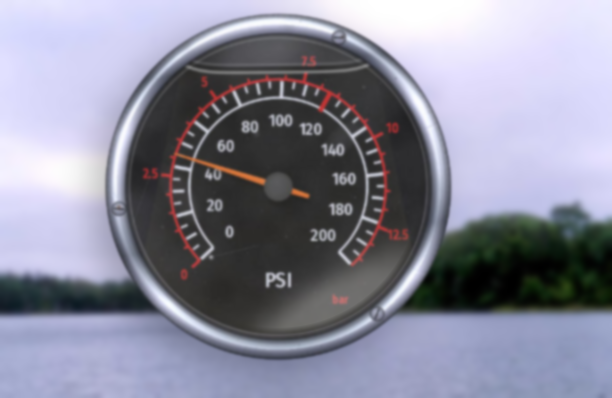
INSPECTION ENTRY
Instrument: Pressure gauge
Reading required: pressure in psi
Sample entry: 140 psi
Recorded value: 45 psi
